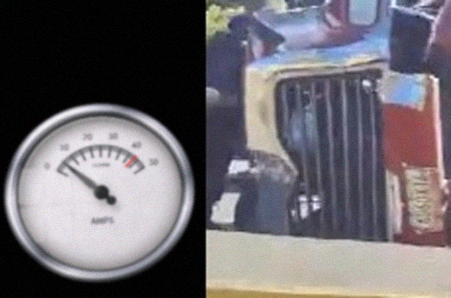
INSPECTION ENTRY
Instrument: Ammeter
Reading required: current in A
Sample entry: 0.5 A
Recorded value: 5 A
